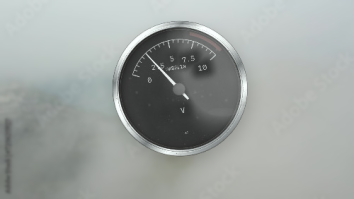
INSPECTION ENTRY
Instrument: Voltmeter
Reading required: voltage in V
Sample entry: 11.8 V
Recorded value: 2.5 V
